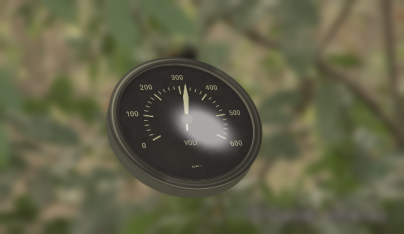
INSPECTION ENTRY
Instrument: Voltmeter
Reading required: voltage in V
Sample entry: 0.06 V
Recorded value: 320 V
